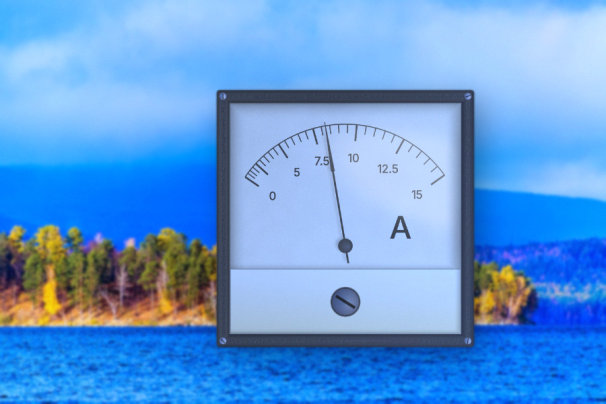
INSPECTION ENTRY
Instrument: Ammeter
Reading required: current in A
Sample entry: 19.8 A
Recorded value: 8.25 A
